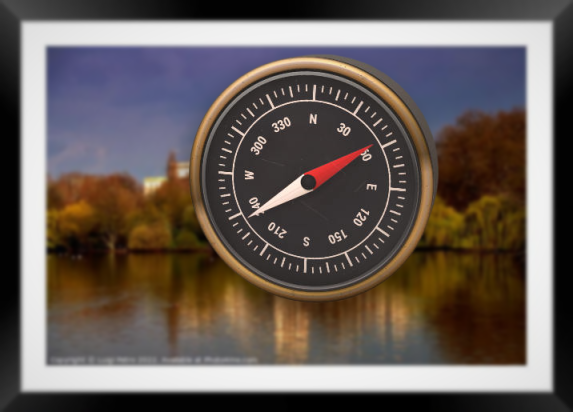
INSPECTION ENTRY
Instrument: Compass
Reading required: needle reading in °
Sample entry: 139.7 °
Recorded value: 55 °
